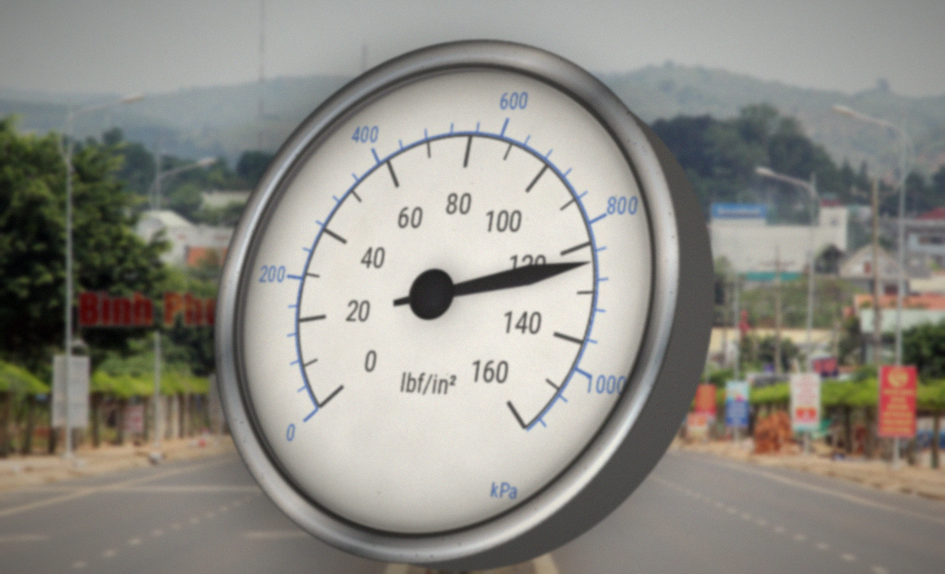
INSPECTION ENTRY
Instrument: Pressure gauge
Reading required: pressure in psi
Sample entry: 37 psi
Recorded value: 125 psi
